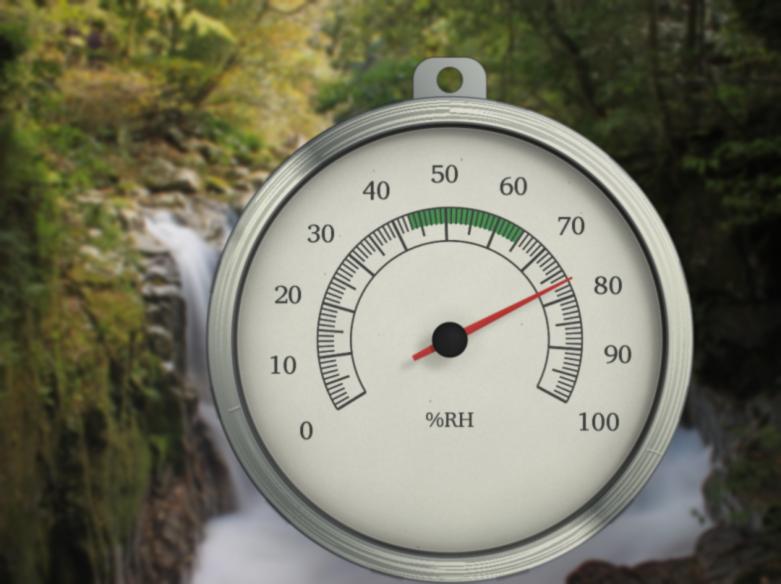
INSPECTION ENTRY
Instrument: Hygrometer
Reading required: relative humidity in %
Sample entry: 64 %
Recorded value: 77 %
